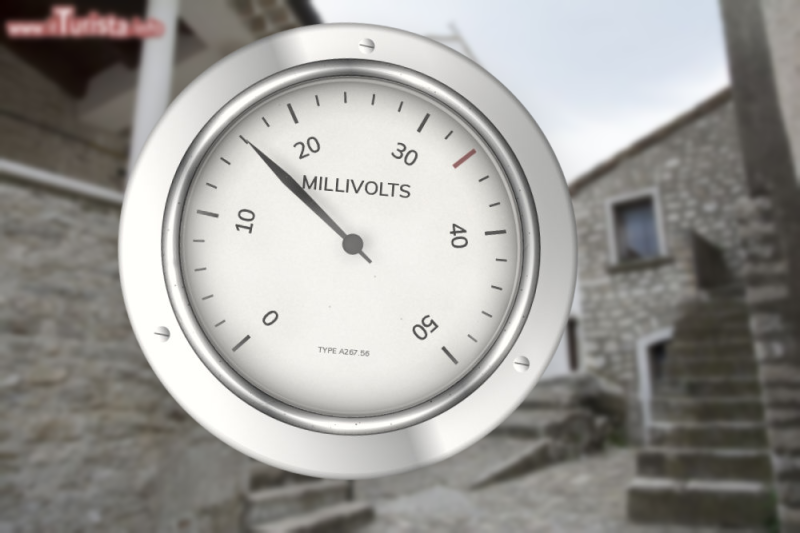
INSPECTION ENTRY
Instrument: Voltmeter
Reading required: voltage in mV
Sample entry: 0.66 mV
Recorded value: 16 mV
